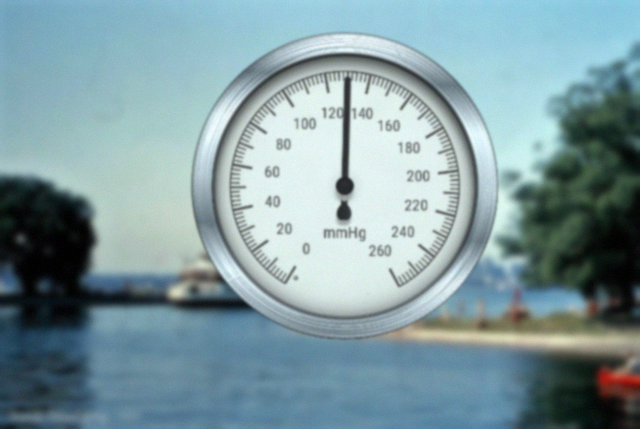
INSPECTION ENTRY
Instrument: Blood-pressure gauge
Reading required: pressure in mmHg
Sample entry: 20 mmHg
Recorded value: 130 mmHg
